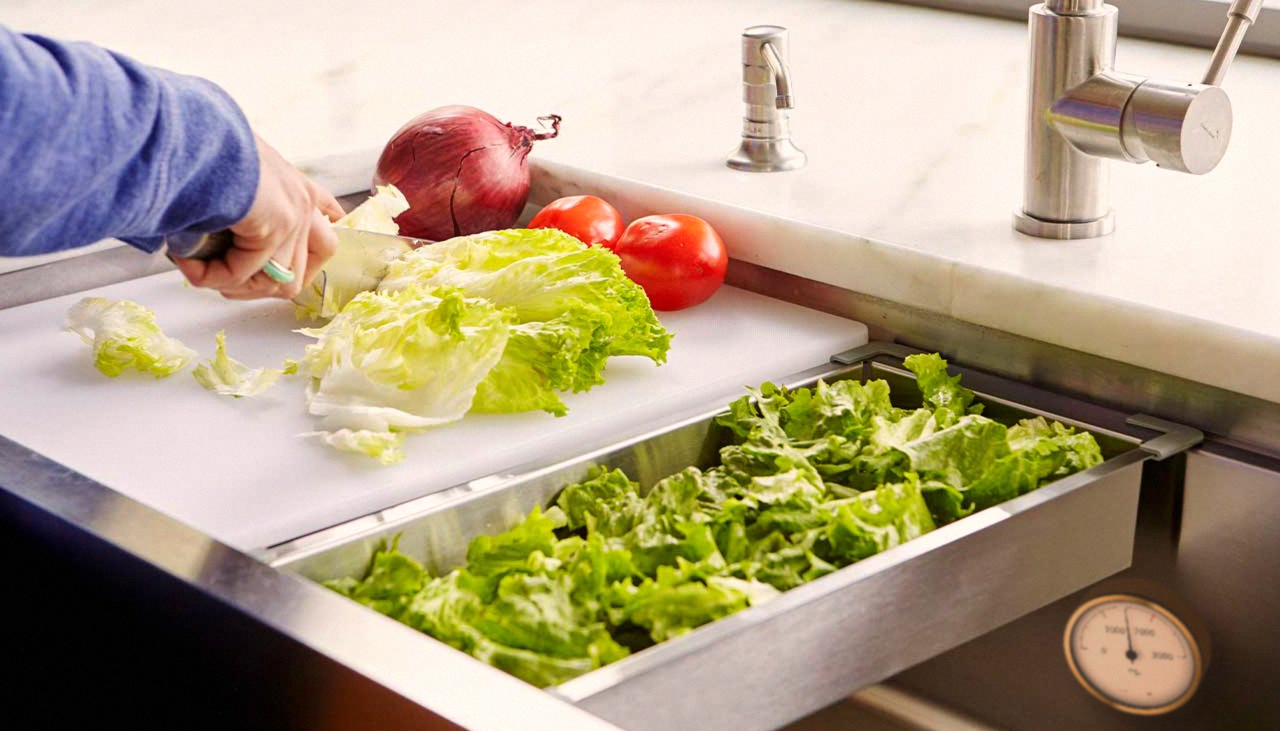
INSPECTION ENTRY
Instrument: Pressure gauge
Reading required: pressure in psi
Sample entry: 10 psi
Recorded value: 1500 psi
